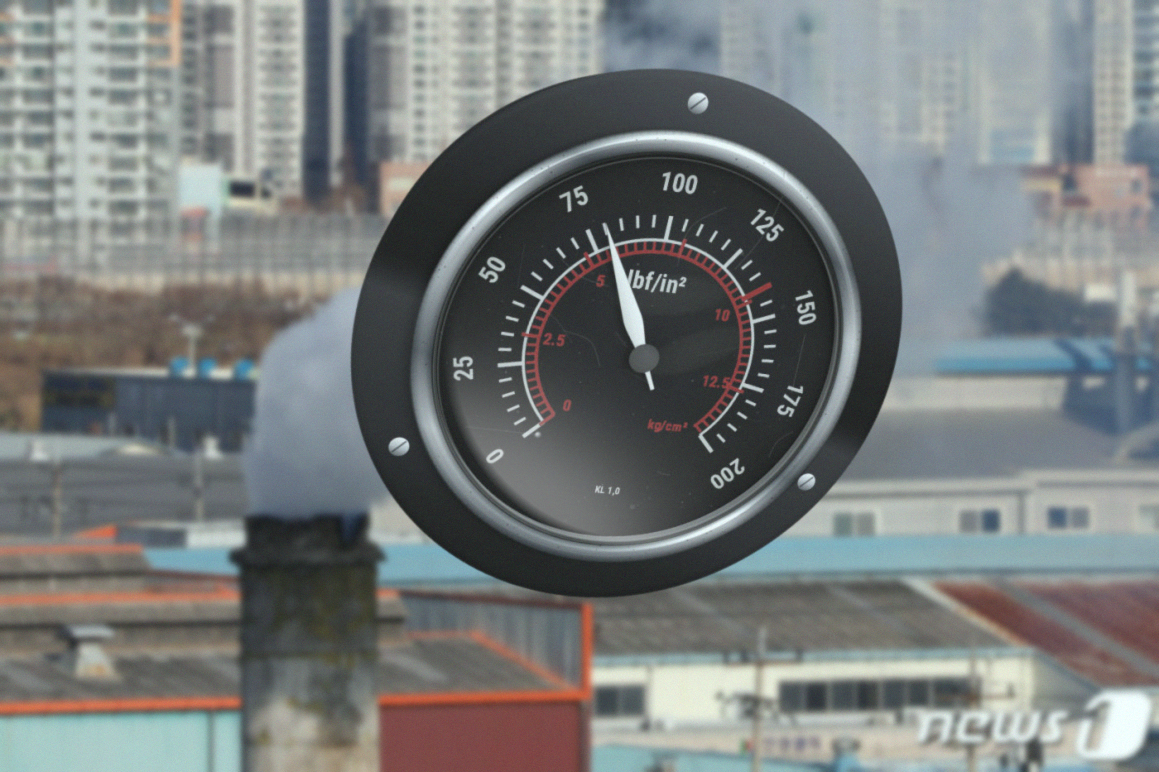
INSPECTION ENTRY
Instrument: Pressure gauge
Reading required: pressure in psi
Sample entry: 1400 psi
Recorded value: 80 psi
